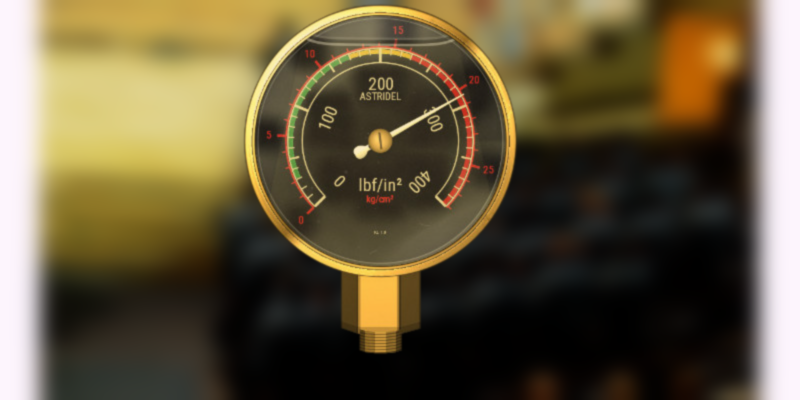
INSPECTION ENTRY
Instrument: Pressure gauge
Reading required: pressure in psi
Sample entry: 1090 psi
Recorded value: 290 psi
